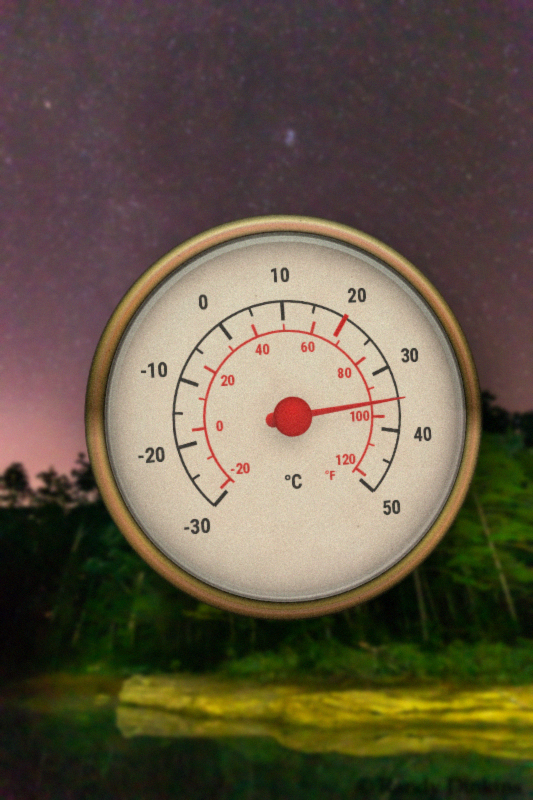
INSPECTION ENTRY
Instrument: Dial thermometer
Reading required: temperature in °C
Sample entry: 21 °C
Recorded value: 35 °C
